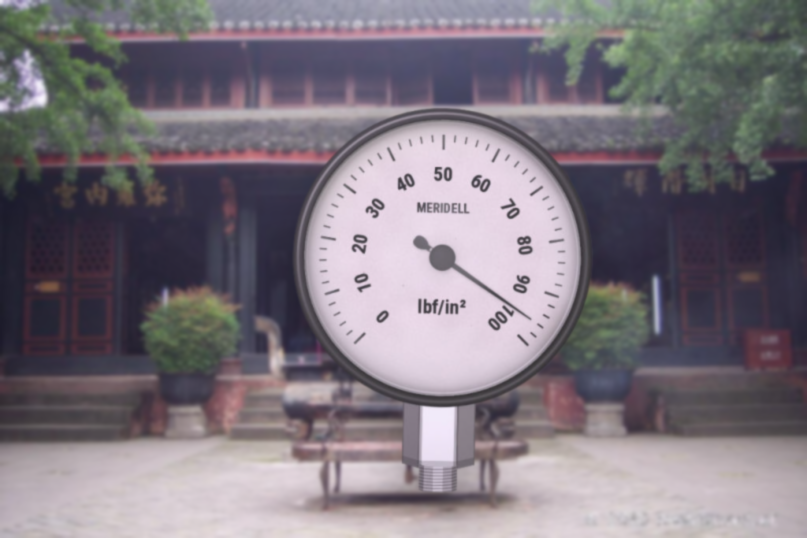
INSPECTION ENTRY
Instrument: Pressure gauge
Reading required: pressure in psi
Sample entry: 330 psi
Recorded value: 96 psi
